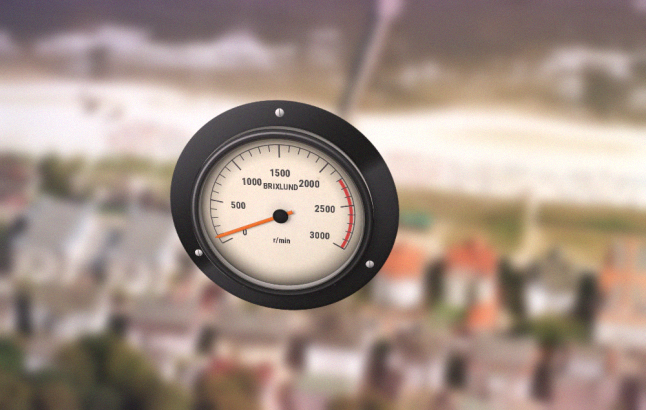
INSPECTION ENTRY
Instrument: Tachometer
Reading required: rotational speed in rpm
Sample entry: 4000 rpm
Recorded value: 100 rpm
